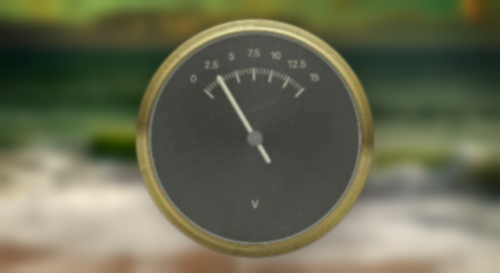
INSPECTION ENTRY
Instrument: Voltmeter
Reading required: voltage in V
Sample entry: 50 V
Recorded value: 2.5 V
